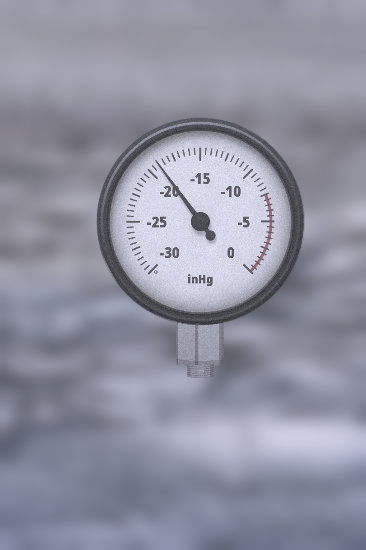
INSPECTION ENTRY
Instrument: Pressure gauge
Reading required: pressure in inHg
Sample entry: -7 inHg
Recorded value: -19 inHg
